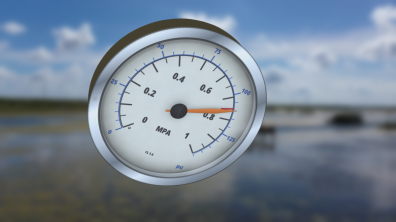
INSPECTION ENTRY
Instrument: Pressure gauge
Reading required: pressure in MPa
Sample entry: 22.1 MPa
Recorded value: 0.75 MPa
